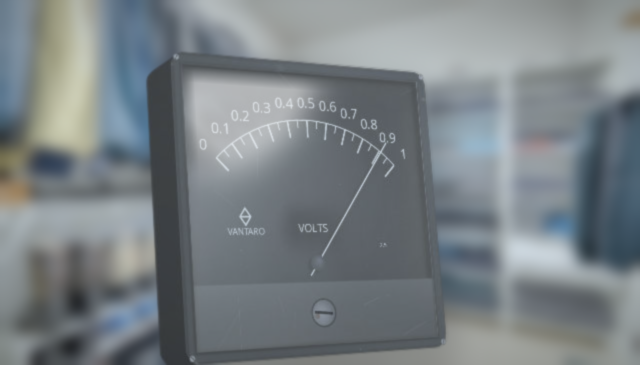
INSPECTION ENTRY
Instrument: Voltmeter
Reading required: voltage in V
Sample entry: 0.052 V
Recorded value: 0.9 V
